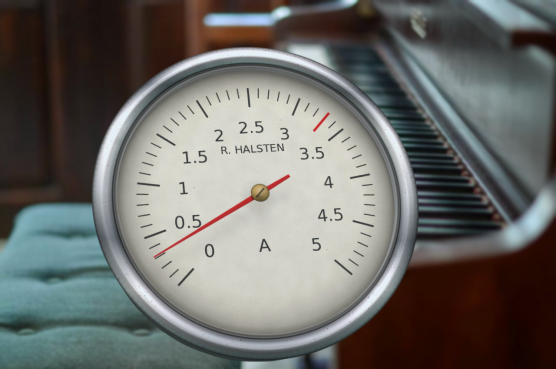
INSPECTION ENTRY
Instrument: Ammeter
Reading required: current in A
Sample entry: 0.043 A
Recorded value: 0.3 A
